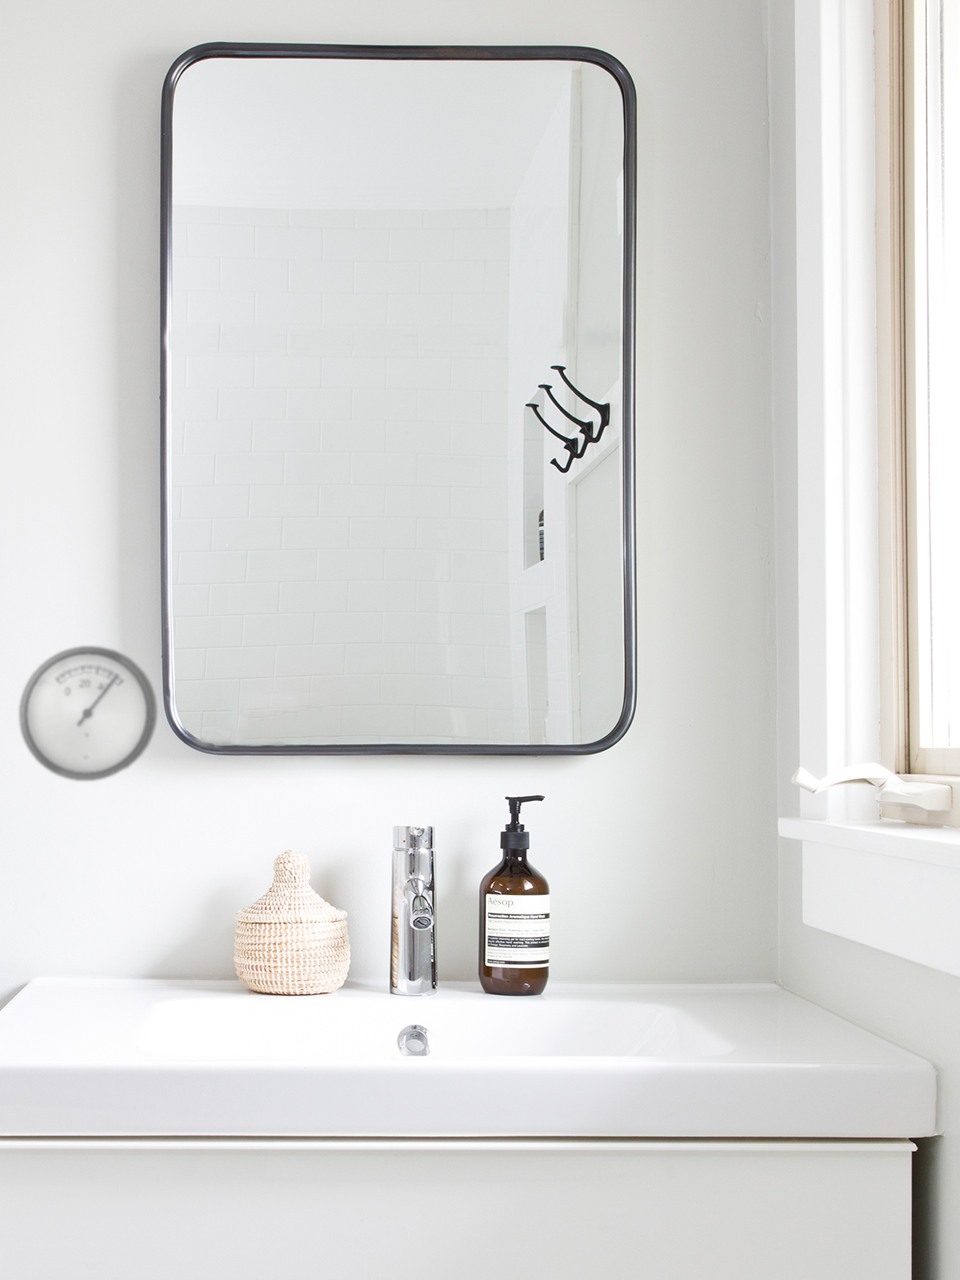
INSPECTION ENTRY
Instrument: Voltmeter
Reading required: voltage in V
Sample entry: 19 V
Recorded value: 45 V
